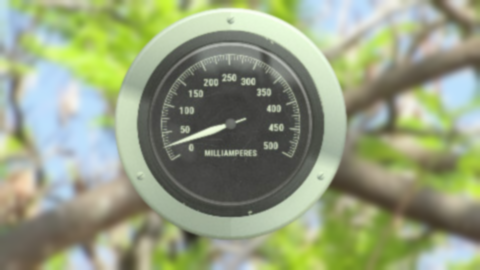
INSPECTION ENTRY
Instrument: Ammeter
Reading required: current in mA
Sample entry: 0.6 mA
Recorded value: 25 mA
